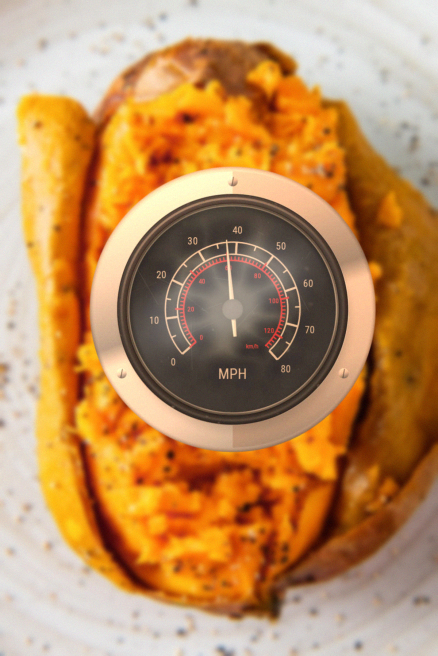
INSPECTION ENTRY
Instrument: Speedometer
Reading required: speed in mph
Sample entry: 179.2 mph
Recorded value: 37.5 mph
